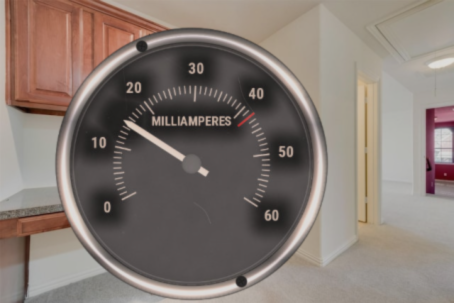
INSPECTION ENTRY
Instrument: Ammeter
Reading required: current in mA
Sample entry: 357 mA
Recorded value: 15 mA
